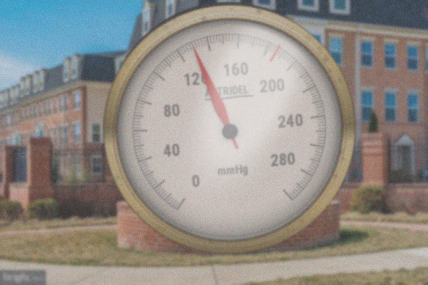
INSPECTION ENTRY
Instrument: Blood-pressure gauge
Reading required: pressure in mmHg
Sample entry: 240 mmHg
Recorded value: 130 mmHg
